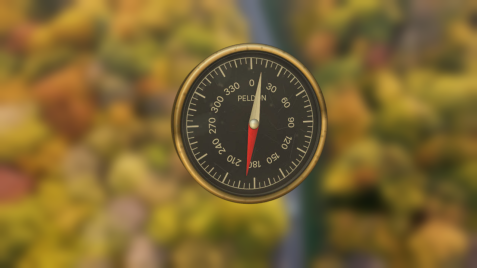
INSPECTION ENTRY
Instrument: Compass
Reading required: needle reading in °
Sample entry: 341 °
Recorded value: 190 °
